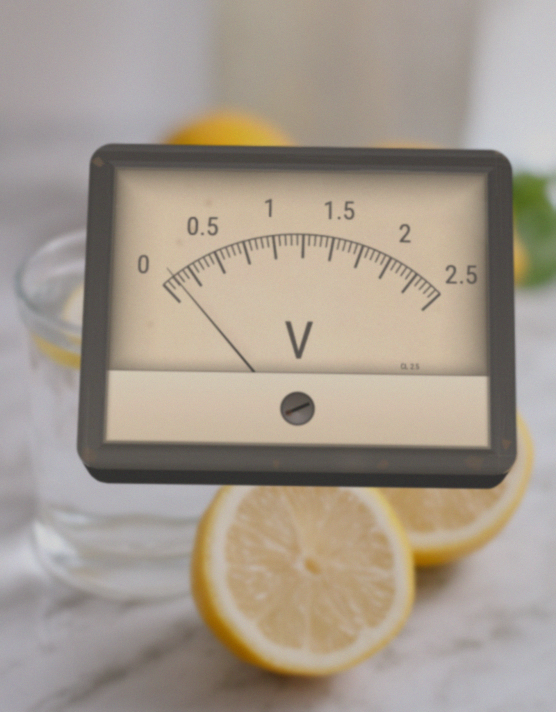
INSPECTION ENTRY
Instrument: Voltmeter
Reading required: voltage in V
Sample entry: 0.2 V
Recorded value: 0.1 V
